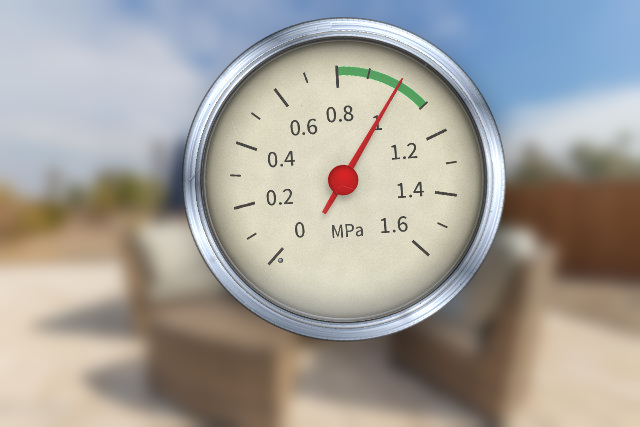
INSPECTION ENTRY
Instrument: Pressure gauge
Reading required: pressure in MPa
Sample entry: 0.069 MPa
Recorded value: 1 MPa
